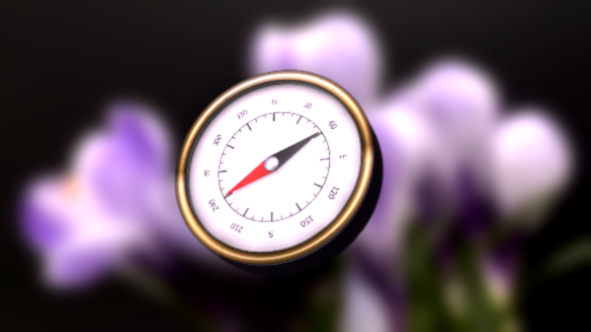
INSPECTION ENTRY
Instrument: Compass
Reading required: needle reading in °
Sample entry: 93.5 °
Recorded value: 240 °
